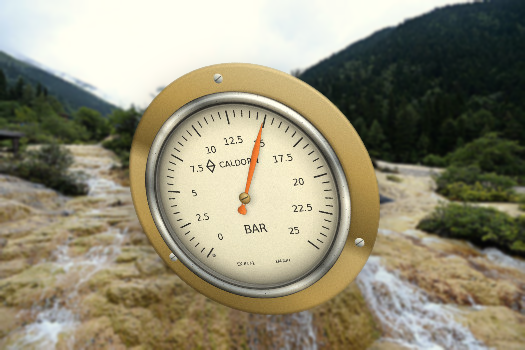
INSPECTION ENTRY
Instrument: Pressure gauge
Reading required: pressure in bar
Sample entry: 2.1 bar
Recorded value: 15 bar
